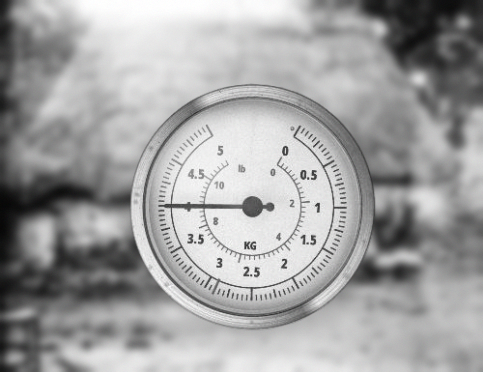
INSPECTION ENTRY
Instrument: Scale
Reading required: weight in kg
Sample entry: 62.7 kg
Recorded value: 4 kg
